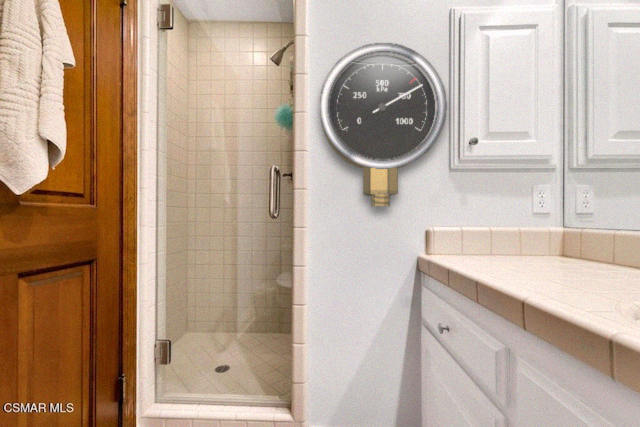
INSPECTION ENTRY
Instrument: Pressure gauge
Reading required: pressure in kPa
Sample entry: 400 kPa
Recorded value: 750 kPa
